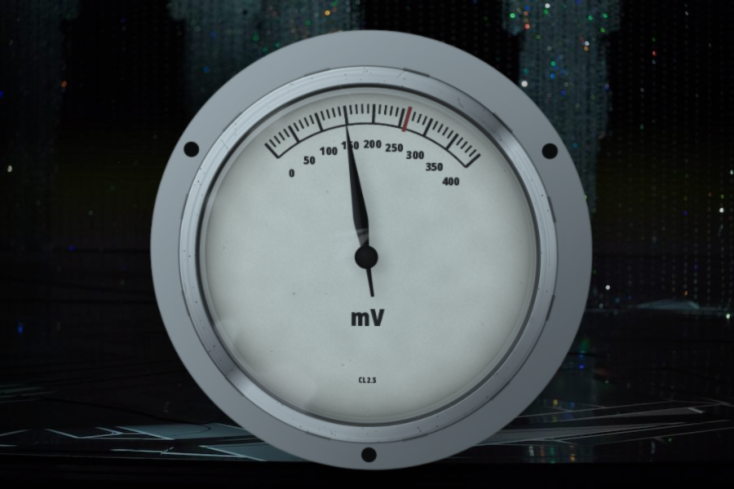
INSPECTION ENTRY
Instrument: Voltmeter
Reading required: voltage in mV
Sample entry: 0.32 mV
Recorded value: 150 mV
